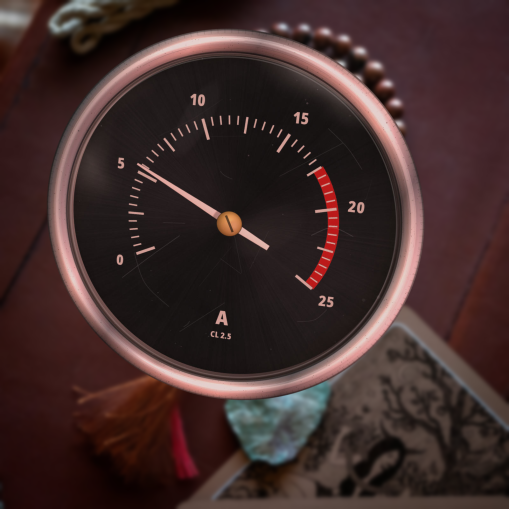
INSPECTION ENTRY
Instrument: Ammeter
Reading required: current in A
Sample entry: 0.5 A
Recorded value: 5.5 A
